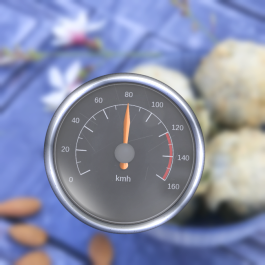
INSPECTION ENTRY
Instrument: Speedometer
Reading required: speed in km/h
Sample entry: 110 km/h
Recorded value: 80 km/h
